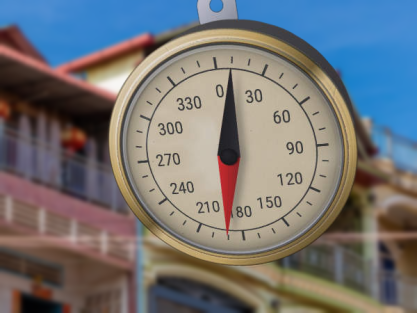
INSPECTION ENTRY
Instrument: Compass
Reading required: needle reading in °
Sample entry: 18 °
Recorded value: 190 °
